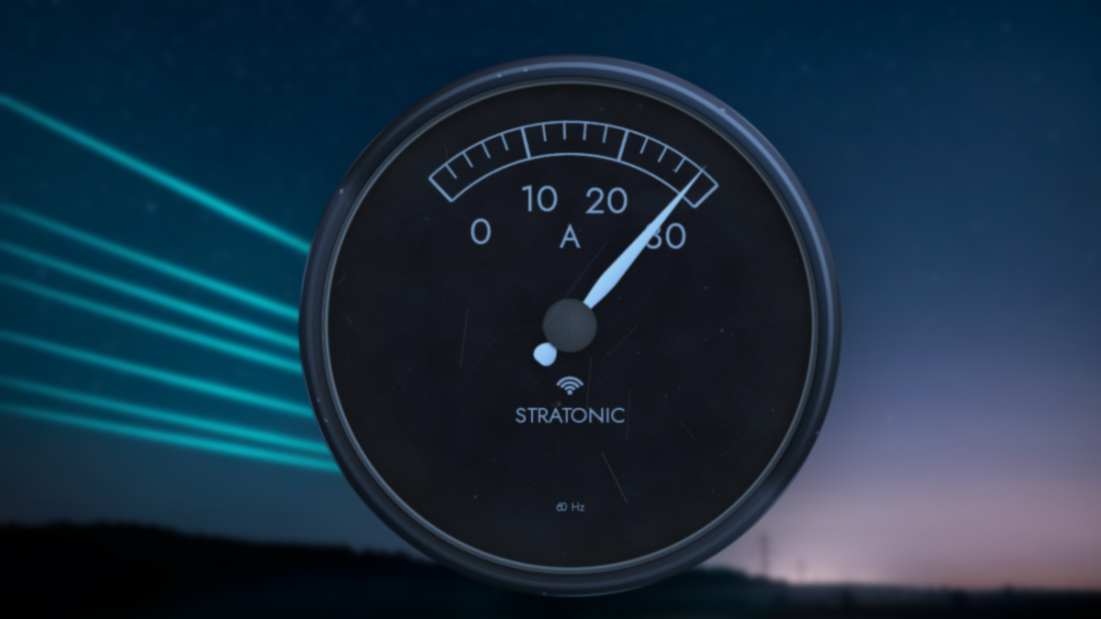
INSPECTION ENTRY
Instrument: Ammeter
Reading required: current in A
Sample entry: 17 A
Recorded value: 28 A
